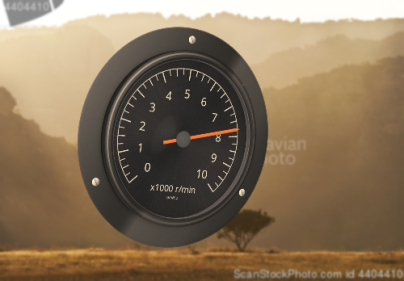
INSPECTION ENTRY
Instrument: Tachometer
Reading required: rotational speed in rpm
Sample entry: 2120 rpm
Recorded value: 7750 rpm
